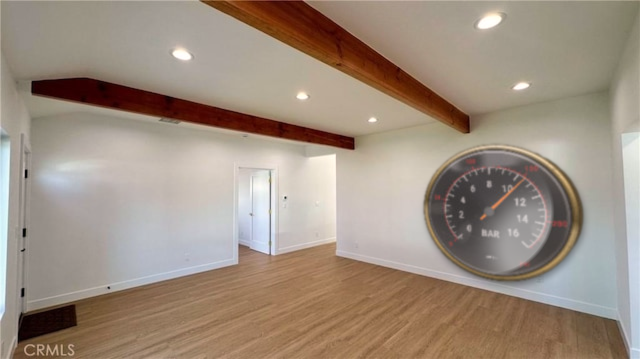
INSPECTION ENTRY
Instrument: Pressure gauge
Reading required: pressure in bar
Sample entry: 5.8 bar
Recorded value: 10.5 bar
